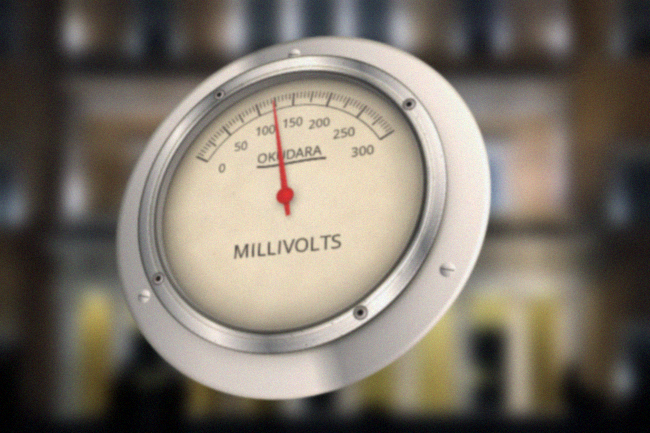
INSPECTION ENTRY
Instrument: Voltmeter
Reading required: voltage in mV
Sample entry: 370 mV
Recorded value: 125 mV
